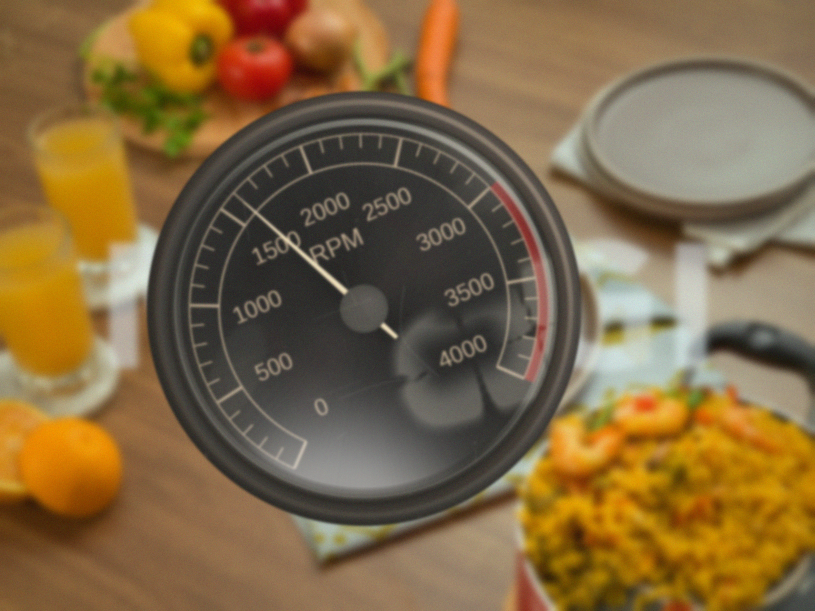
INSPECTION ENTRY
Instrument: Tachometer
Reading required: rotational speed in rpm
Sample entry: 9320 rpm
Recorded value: 1600 rpm
